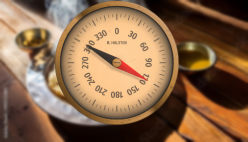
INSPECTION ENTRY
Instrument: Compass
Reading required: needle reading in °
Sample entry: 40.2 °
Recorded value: 120 °
